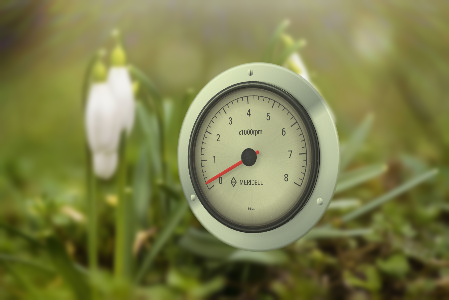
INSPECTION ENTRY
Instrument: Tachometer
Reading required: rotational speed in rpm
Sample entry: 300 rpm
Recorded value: 200 rpm
